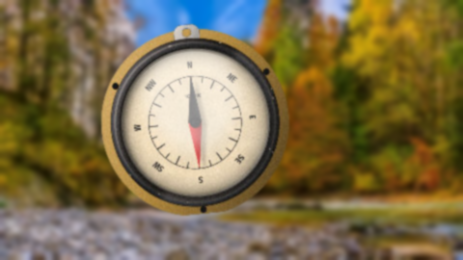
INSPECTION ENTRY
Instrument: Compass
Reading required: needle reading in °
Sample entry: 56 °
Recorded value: 180 °
